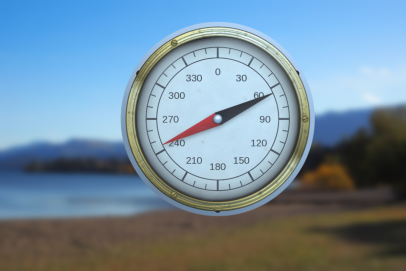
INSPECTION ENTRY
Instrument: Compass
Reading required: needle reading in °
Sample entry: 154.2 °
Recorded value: 245 °
